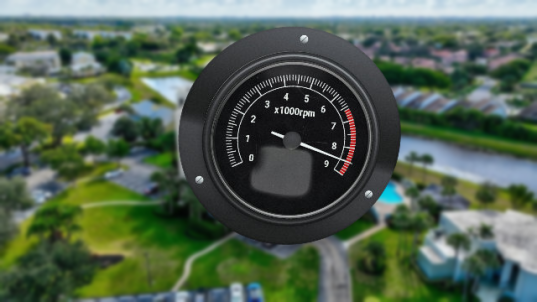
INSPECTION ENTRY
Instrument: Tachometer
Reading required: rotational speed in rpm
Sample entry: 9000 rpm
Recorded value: 8500 rpm
